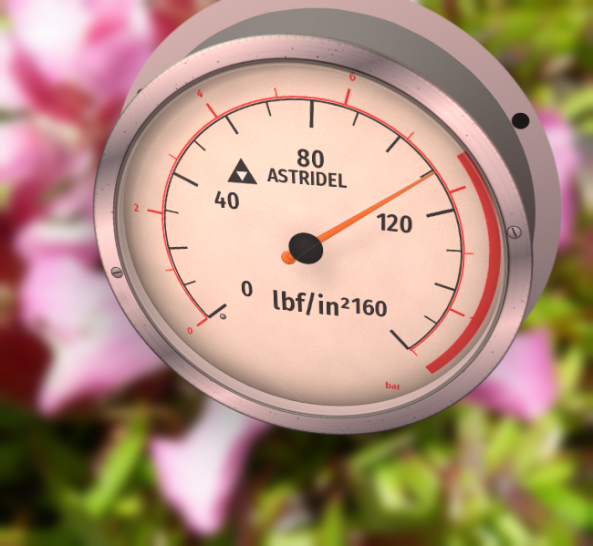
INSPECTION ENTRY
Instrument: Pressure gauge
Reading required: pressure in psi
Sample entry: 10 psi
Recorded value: 110 psi
